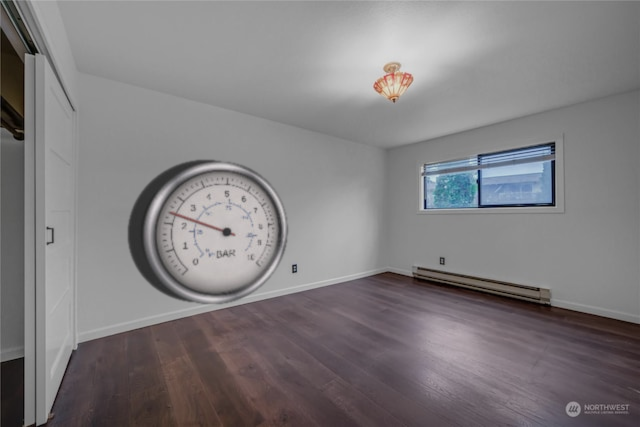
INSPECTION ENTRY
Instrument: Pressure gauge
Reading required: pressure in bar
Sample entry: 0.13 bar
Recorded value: 2.4 bar
